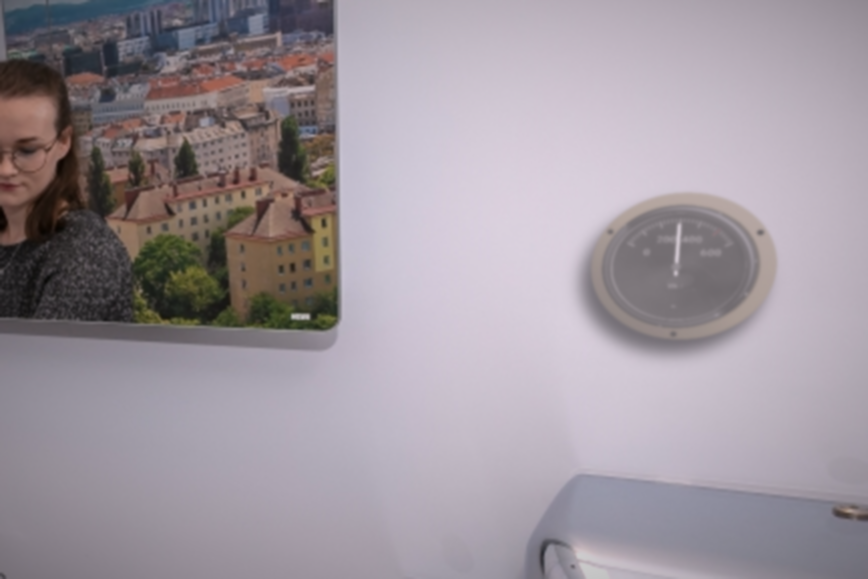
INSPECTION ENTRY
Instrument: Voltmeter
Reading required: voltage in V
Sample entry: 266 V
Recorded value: 300 V
